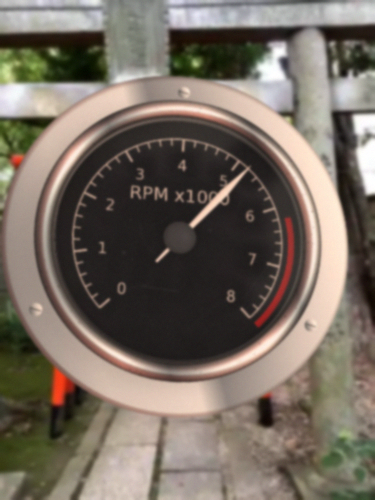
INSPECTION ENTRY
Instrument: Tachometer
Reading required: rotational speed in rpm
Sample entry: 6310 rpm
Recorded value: 5200 rpm
